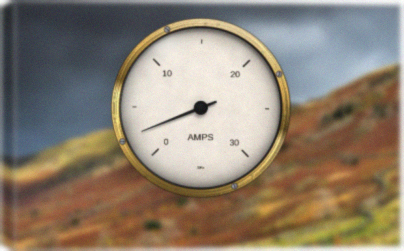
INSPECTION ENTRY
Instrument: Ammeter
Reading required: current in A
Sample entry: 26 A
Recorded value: 2.5 A
